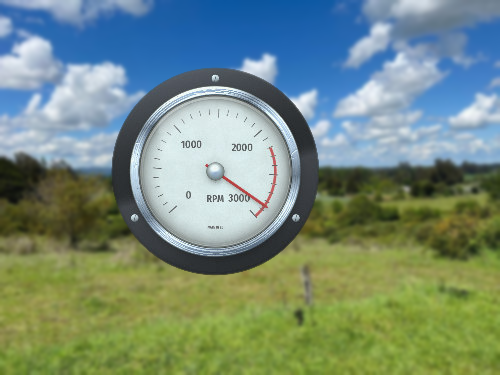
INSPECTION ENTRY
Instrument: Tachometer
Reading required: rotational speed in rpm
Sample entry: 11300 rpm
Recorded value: 2850 rpm
